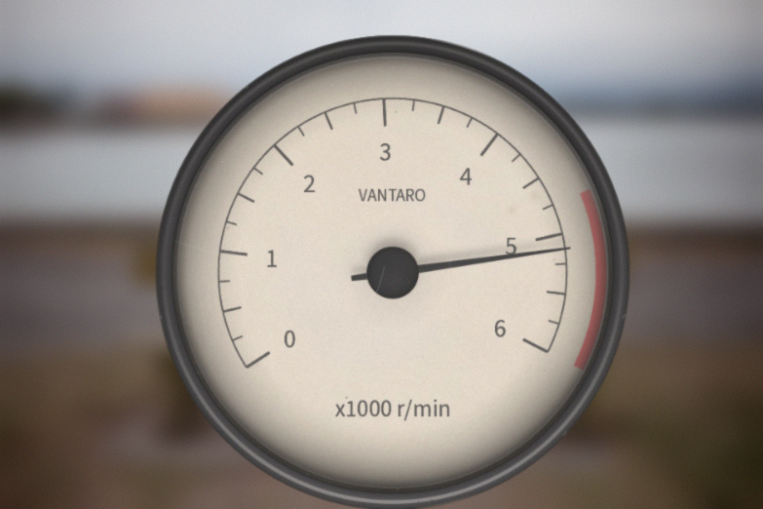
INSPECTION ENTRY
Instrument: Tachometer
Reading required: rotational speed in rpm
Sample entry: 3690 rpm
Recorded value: 5125 rpm
